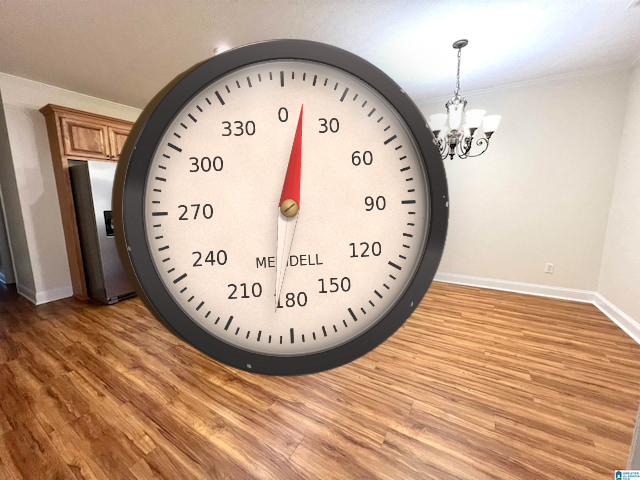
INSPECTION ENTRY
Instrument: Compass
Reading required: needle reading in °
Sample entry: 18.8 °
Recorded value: 10 °
